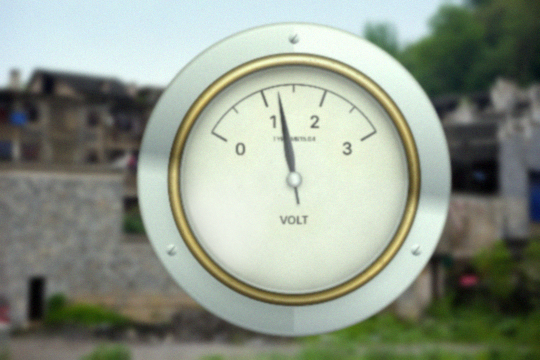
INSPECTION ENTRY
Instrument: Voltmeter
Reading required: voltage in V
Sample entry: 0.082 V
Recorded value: 1.25 V
